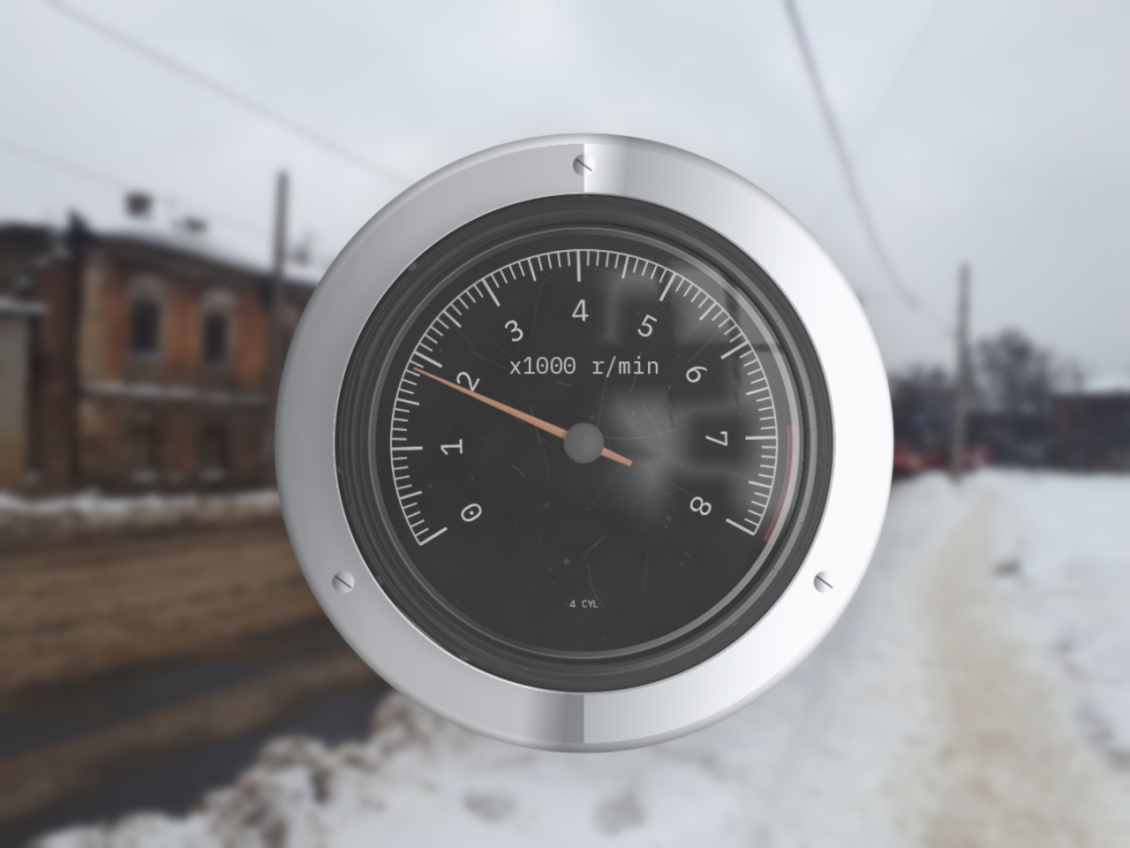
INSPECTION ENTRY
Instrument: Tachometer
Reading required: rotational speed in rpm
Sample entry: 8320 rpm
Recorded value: 1850 rpm
